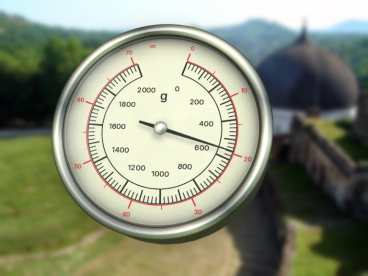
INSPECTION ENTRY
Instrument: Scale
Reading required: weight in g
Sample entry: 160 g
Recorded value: 560 g
